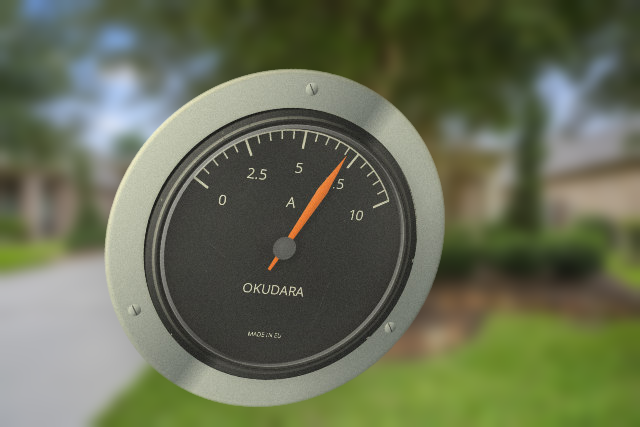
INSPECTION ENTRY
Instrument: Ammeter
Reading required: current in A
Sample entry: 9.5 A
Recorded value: 7 A
